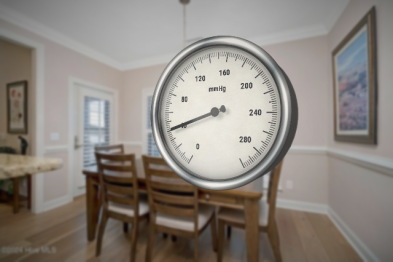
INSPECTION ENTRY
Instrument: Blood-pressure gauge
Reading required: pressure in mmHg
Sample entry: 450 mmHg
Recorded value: 40 mmHg
